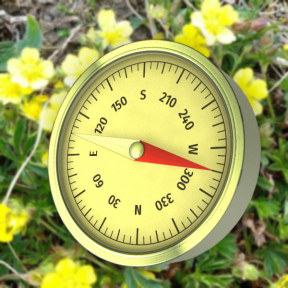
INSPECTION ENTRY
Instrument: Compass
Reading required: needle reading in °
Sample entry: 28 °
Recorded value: 285 °
